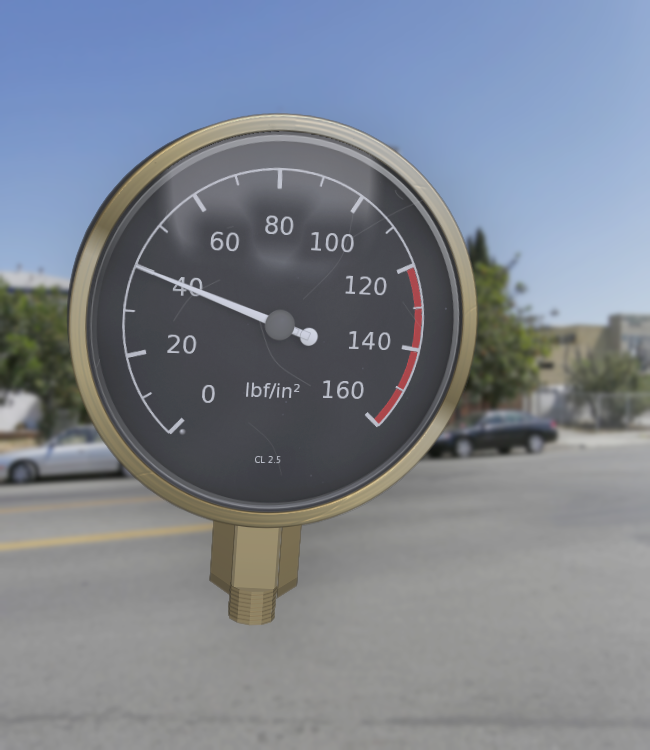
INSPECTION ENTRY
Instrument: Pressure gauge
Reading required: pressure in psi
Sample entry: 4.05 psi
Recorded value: 40 psi
